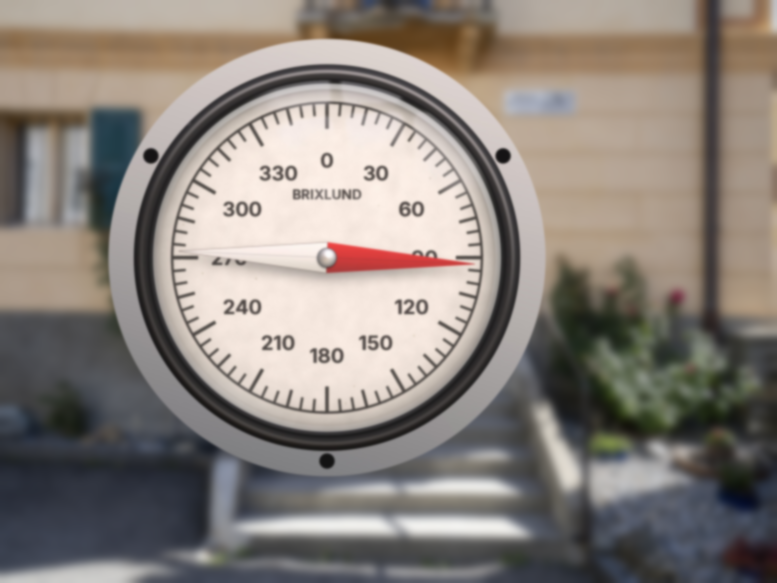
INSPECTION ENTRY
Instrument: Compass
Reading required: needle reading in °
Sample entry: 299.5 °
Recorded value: 92.5 °
